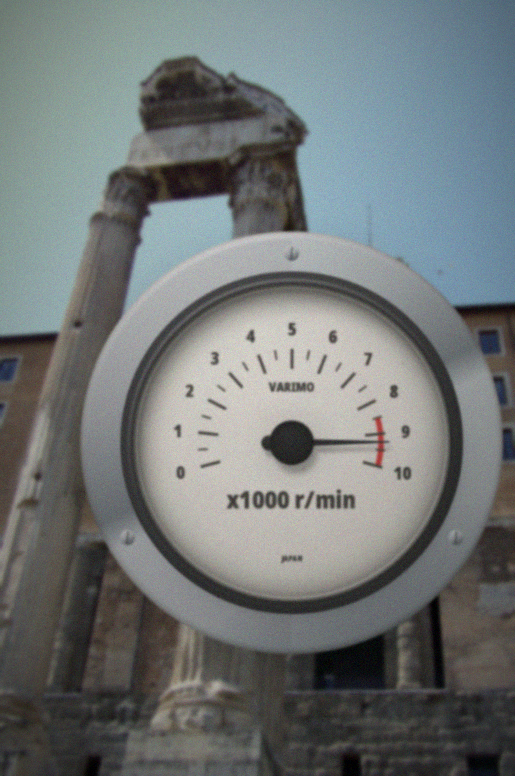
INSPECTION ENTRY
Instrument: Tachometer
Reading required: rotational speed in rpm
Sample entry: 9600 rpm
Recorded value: 9250 rpm
